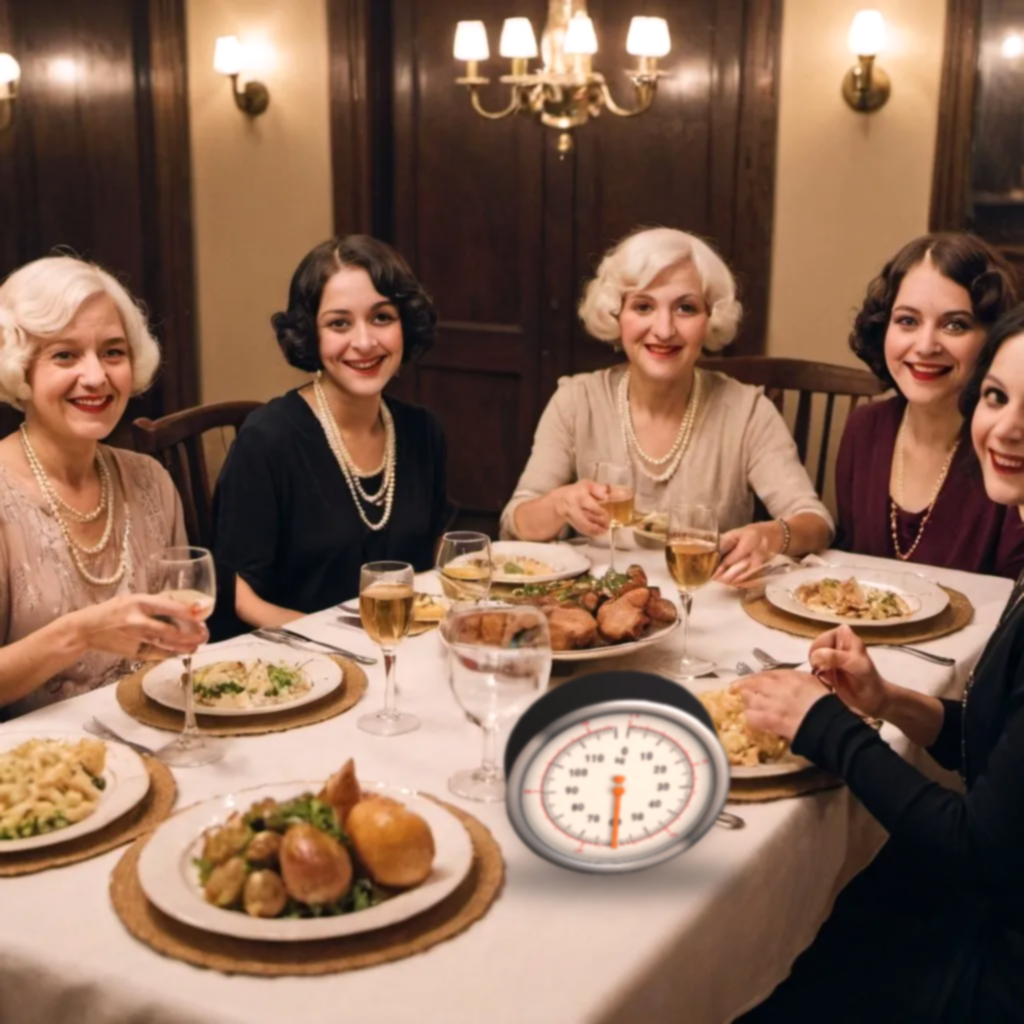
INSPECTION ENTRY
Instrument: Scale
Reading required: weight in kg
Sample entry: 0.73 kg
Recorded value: 60 kg
